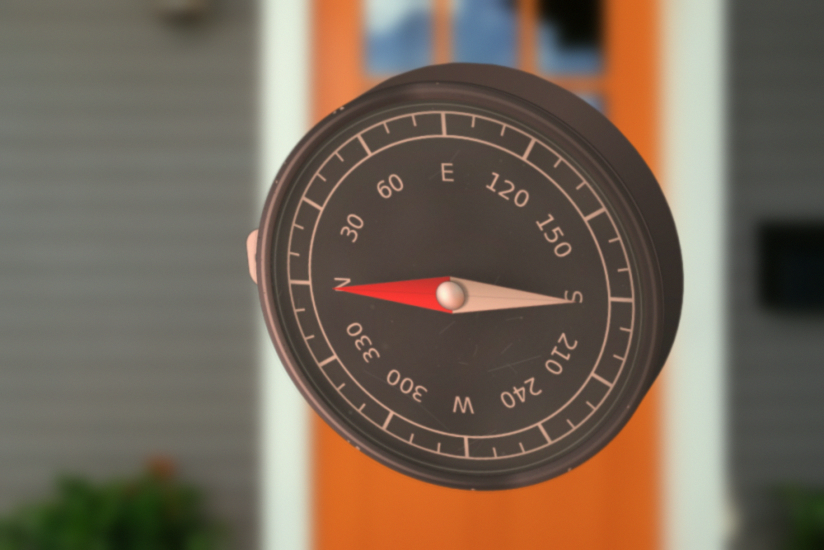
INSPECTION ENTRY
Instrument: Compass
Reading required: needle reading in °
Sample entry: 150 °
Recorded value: 0 °
